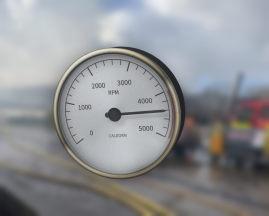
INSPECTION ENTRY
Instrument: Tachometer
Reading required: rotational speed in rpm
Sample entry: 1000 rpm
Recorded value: 4400 rpm
